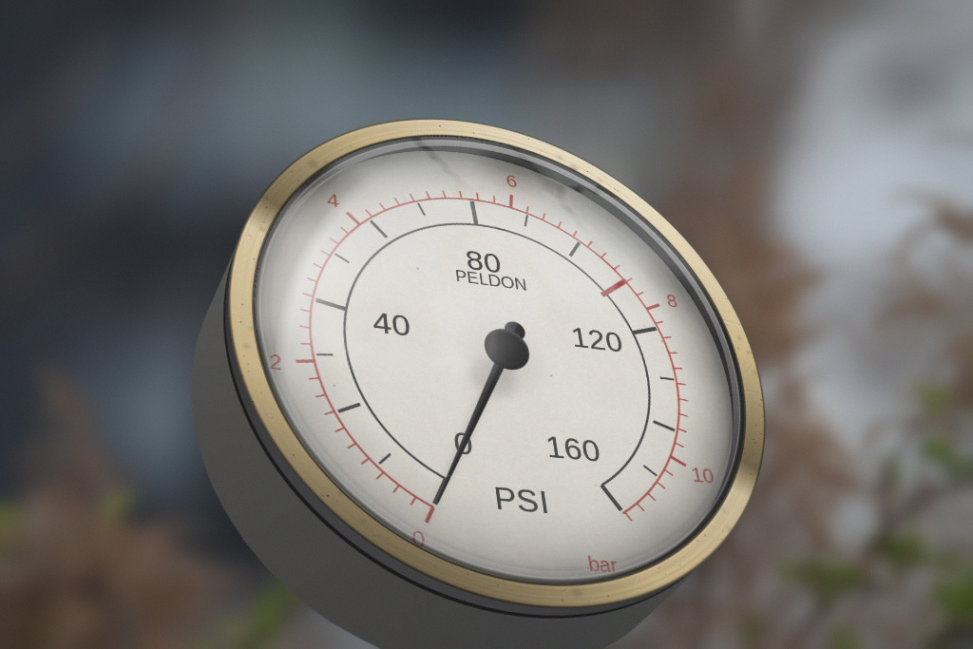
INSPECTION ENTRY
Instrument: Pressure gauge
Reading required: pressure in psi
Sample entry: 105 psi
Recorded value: 0 psi
